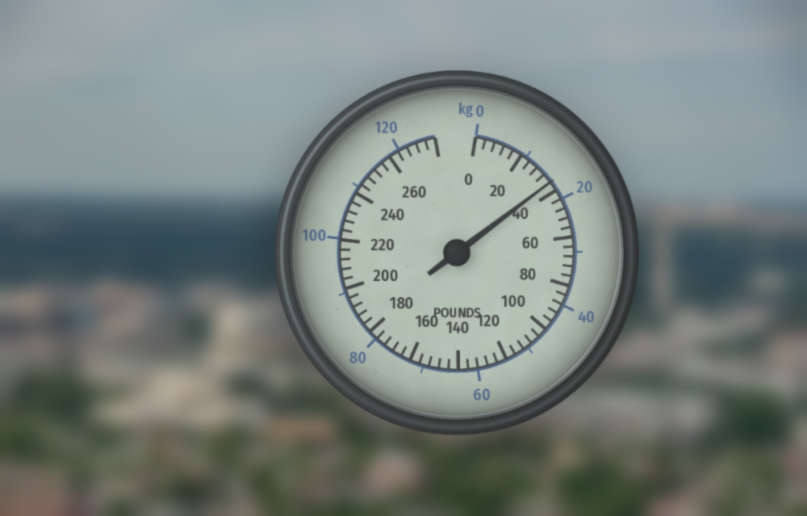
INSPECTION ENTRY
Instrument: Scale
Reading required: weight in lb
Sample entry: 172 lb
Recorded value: 36 lb
